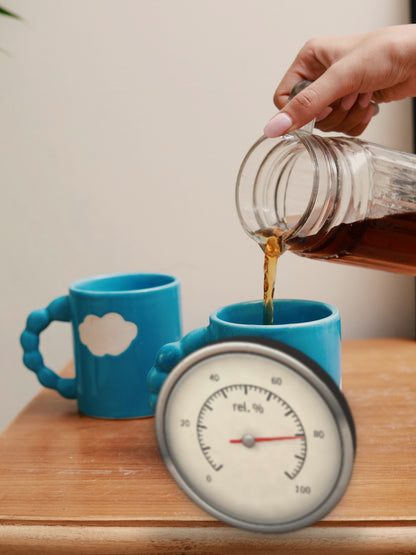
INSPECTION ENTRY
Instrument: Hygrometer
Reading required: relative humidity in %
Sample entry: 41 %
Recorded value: 80 %
